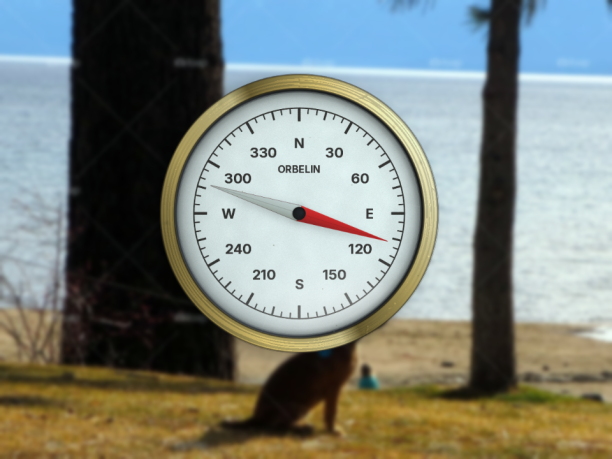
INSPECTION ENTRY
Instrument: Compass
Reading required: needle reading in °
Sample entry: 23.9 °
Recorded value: 107.5 °
